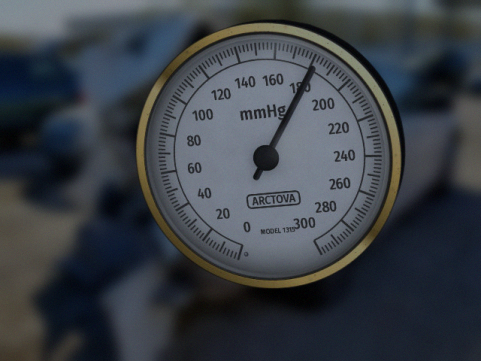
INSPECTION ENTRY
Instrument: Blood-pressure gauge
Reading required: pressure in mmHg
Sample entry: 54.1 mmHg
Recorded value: 182 mmHg
